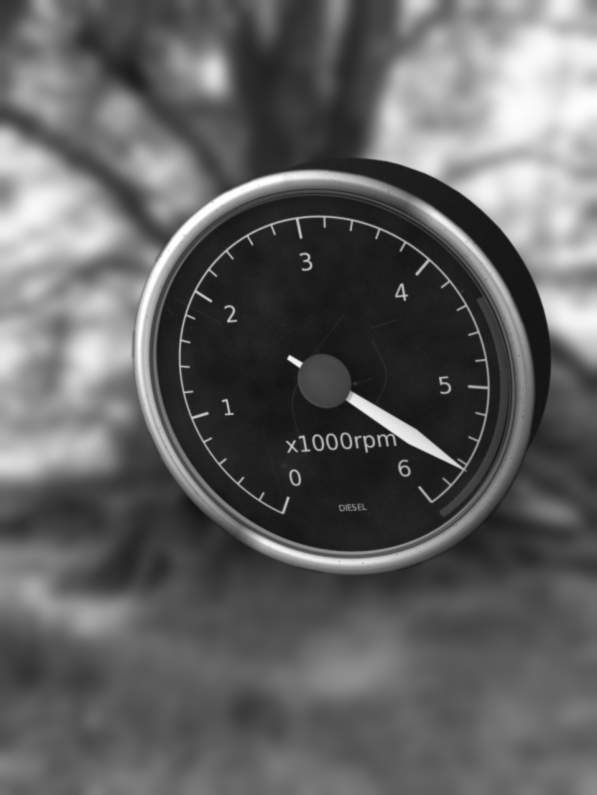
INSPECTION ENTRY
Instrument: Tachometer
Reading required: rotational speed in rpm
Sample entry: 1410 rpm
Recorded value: 5600 rpm
